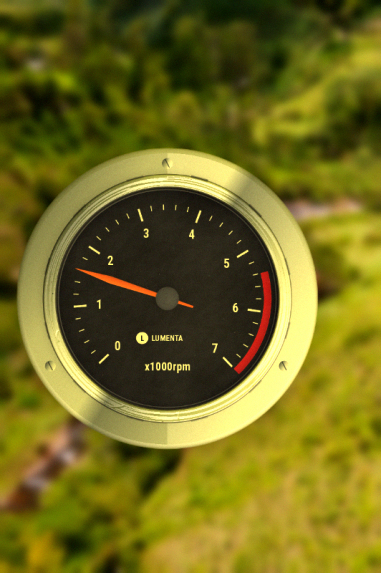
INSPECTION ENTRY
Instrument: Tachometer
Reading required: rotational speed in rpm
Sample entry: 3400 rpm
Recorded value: 1600 rpm
